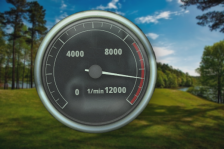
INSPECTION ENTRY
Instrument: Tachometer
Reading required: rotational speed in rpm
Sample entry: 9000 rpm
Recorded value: 10500 rpm
